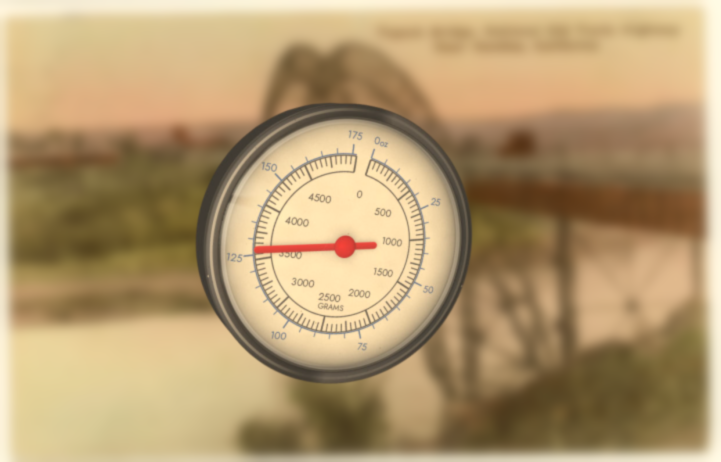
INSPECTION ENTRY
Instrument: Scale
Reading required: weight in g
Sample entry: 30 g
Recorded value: 3600 g
